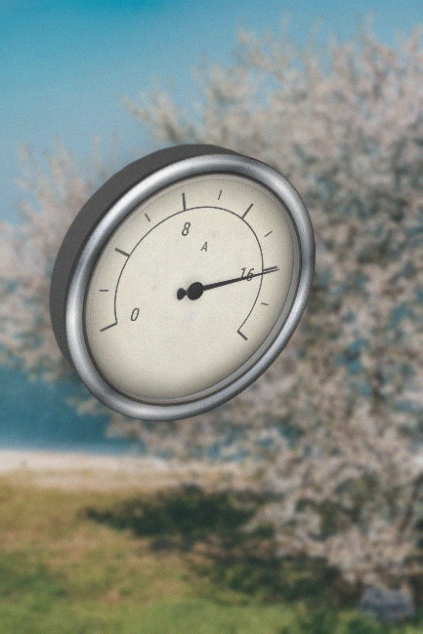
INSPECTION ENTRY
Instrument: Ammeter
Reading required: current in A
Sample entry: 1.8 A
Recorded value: 16 A
